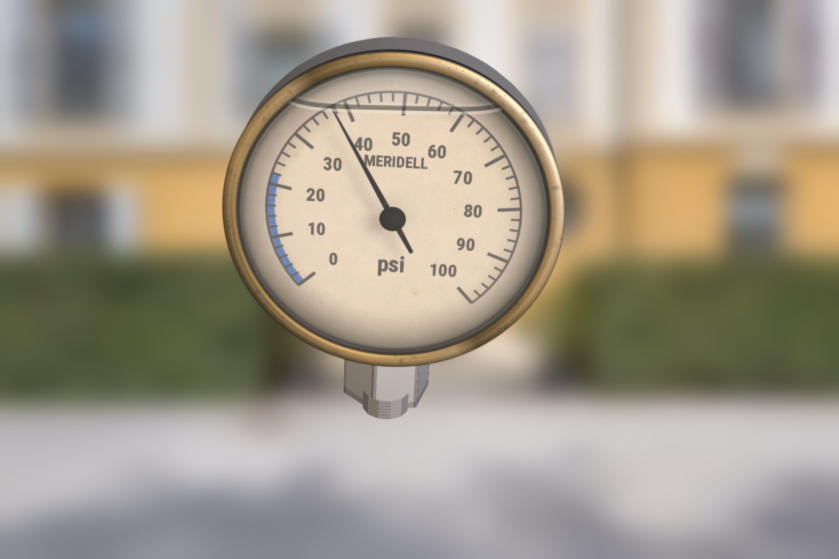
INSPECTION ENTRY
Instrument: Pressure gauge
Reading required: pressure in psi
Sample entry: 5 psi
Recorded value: 38 psi
